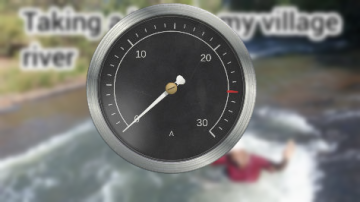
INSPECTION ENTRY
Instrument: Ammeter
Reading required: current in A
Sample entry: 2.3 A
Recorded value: 0 A
